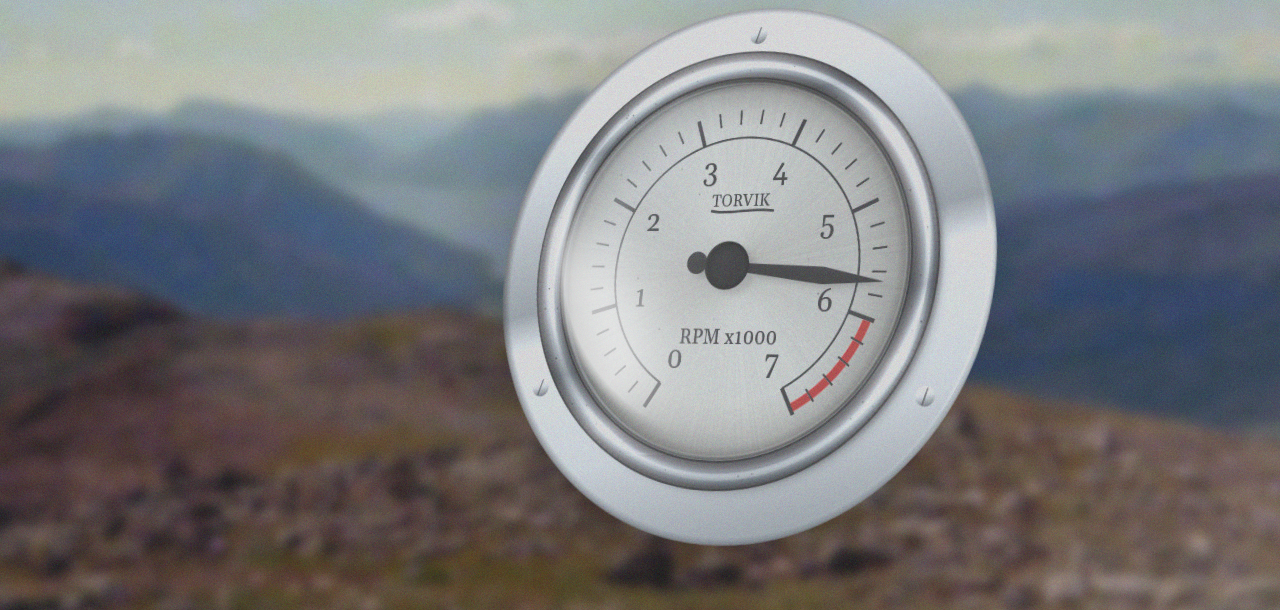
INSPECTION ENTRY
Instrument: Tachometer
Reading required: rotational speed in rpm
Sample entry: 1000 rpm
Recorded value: 5700 rpm
